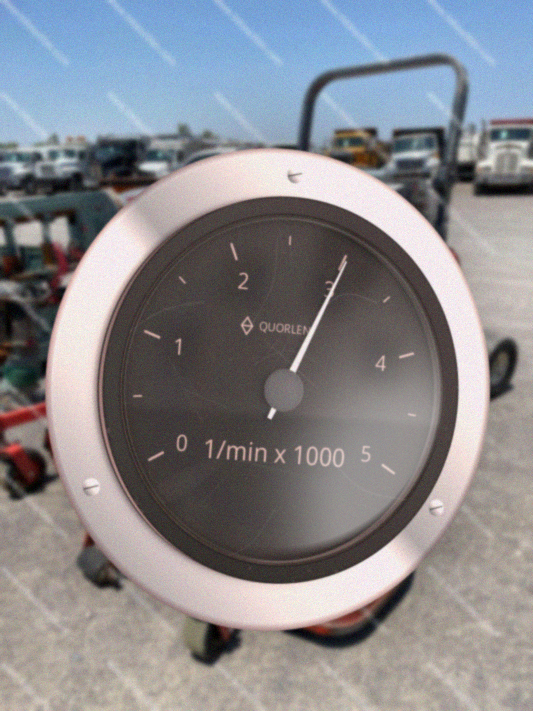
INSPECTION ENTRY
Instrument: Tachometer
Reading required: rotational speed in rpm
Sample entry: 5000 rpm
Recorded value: 3000 rpm
